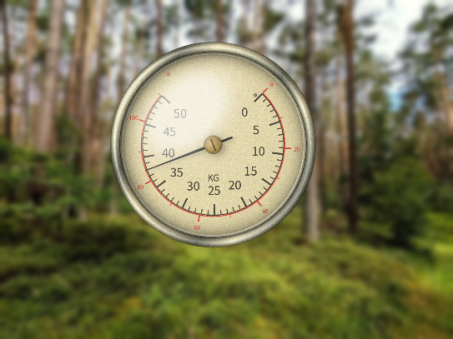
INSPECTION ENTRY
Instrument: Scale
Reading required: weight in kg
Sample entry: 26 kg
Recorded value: 38 kg
